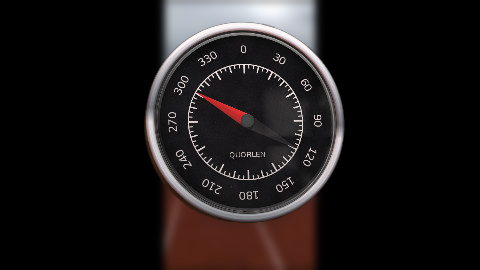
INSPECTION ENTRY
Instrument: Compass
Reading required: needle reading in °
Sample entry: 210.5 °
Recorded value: 300 °
